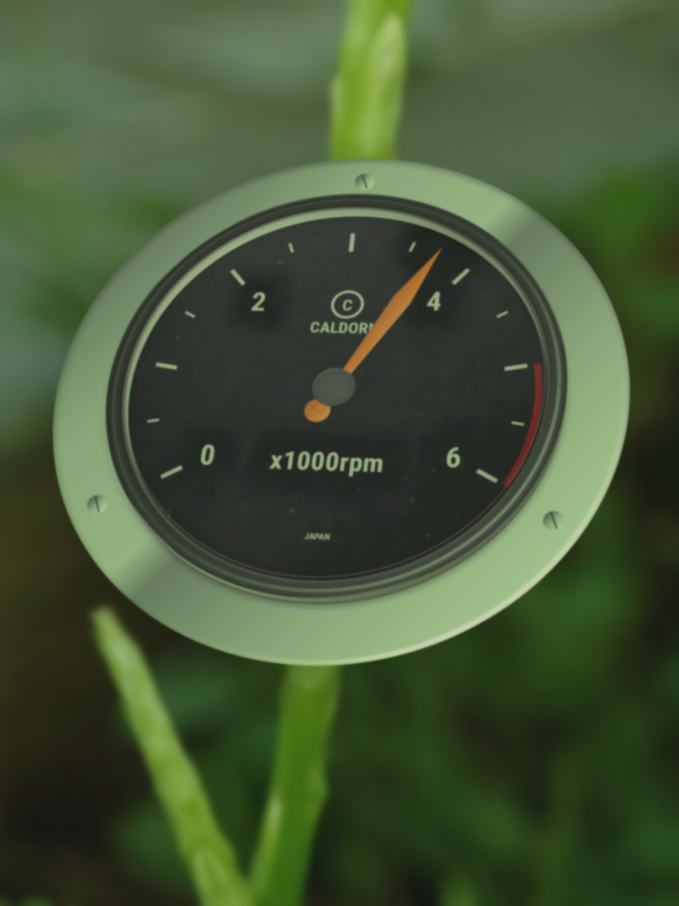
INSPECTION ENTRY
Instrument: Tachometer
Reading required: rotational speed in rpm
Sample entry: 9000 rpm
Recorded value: 3750 rpm
